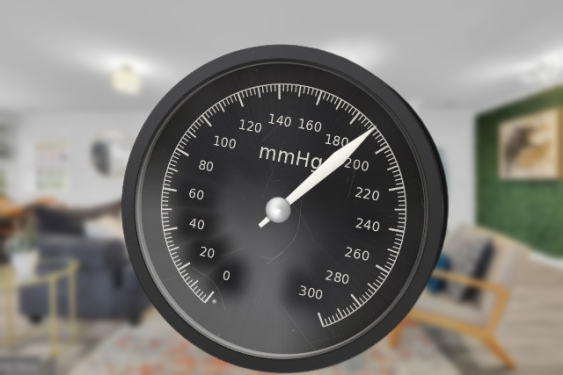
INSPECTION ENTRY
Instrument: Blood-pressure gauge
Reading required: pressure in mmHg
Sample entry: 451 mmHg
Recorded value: 190 mmHg
